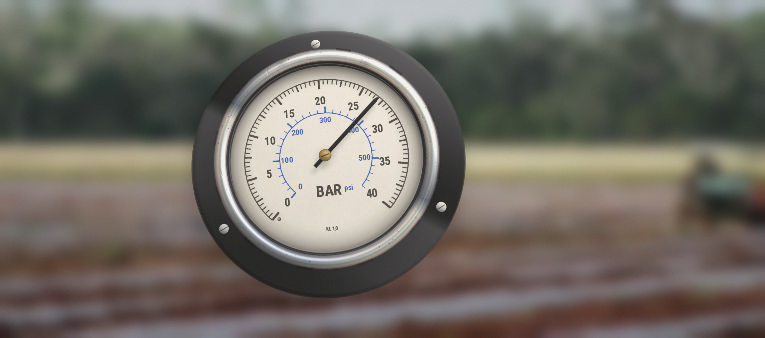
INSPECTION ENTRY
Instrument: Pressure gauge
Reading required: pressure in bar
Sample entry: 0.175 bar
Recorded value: 27 bar
